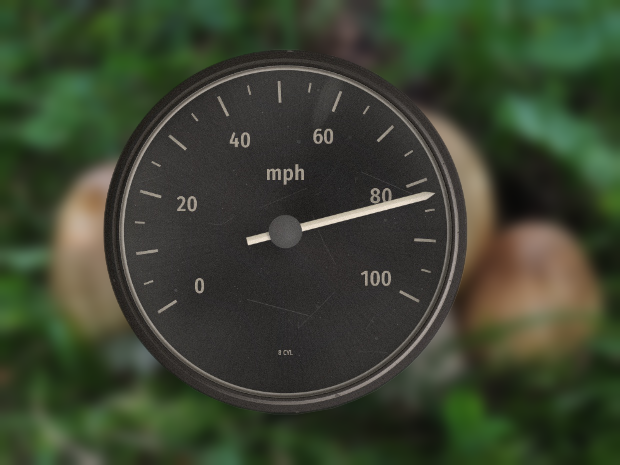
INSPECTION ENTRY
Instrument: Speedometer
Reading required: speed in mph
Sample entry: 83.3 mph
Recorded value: 82.5 mph
